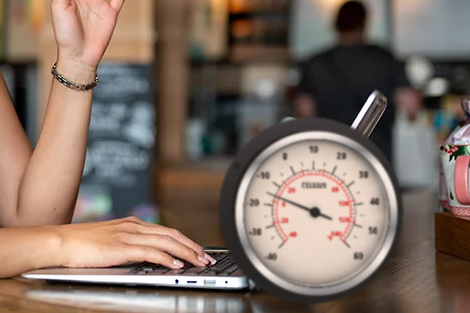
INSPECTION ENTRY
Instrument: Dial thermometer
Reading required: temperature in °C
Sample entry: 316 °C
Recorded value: -15 °C
